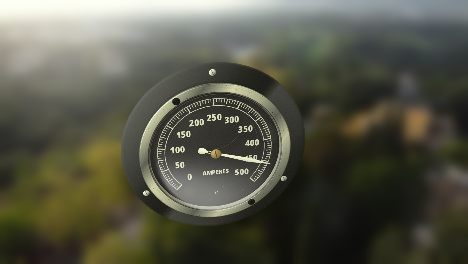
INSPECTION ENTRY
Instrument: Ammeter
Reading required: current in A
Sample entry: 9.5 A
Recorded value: 450 A
